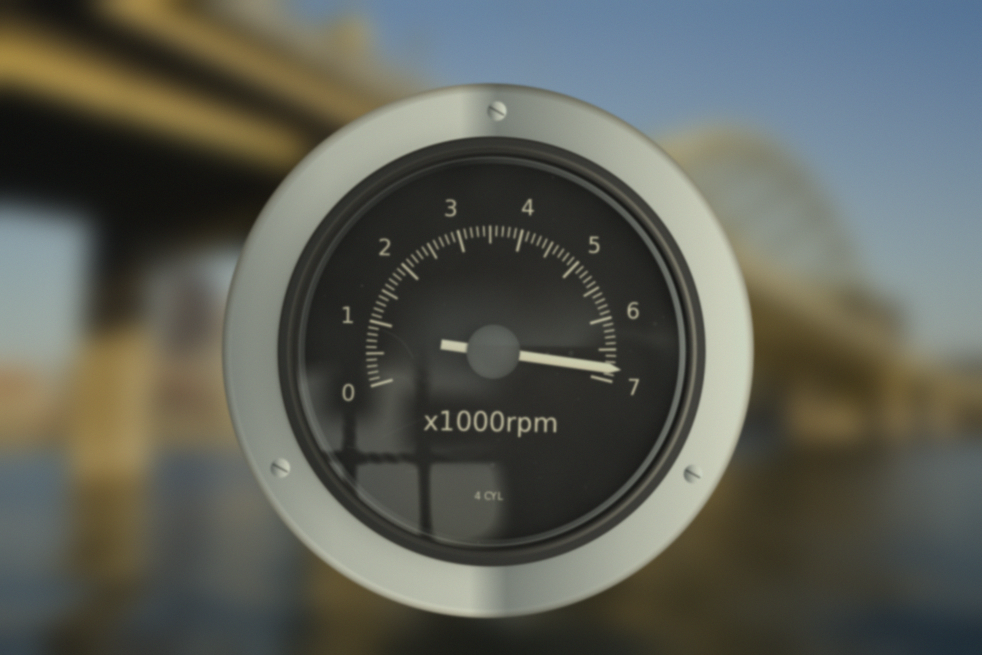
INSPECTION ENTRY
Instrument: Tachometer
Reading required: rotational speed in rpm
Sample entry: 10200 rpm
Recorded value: 6800 rpm
